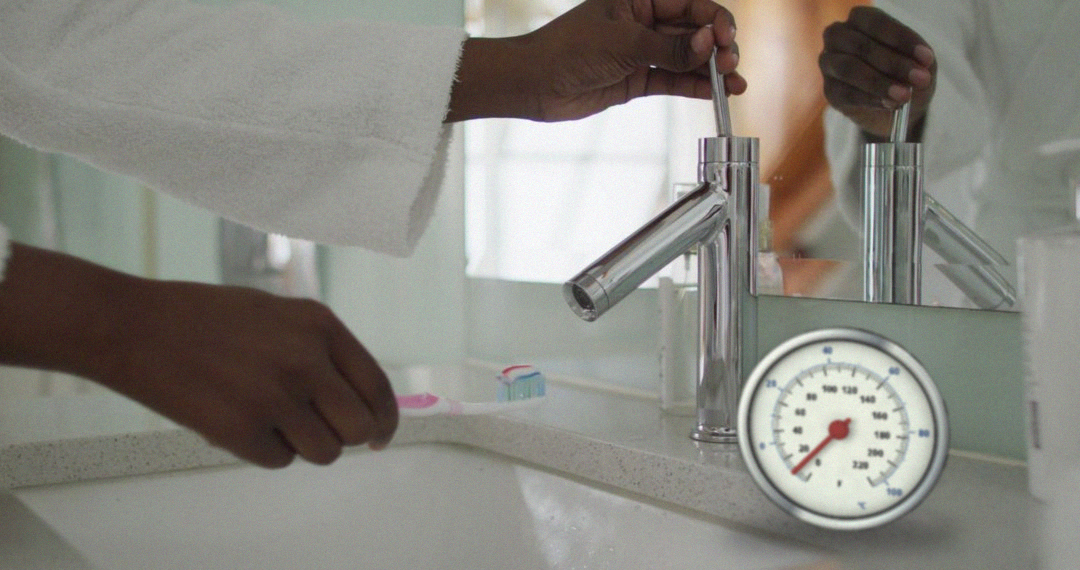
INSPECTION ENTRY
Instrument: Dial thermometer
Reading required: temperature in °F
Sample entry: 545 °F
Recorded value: 10 °F
